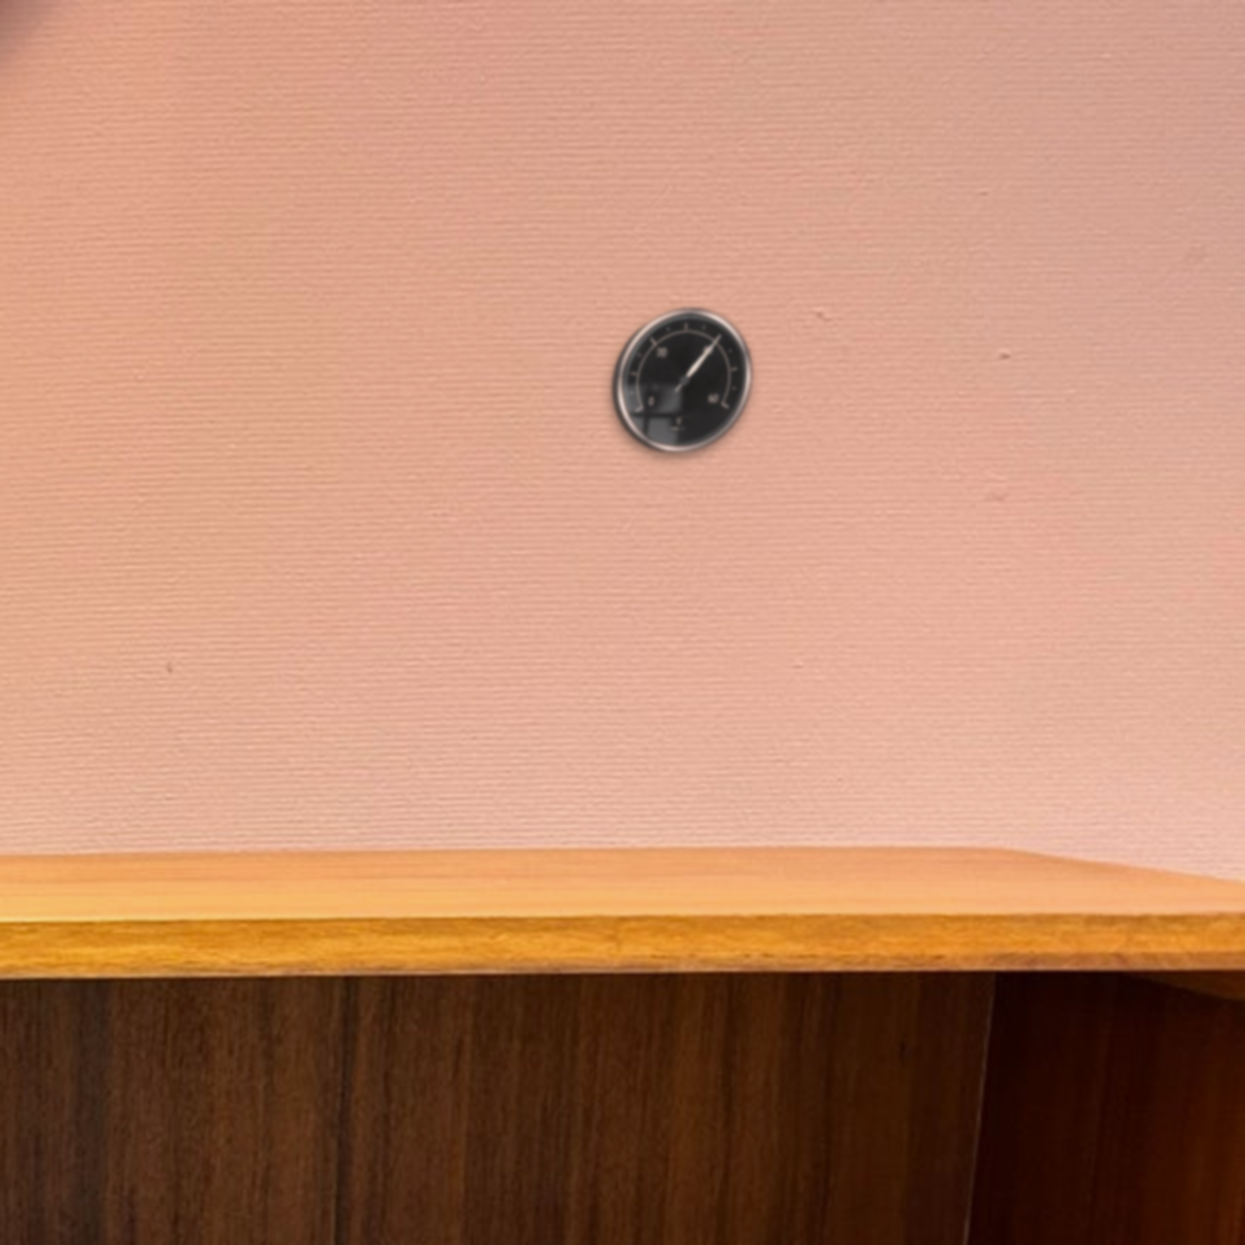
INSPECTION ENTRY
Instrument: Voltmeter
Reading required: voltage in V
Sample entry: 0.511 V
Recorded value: 40 V
